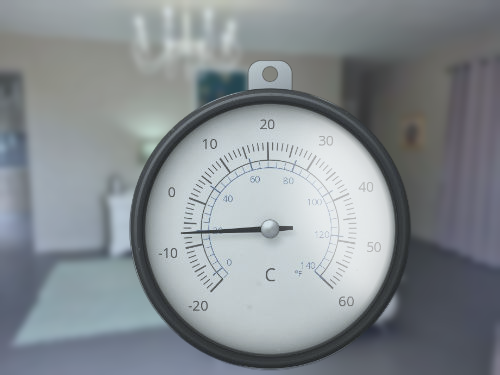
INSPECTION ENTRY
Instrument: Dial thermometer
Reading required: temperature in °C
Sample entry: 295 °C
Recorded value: -7 °C
